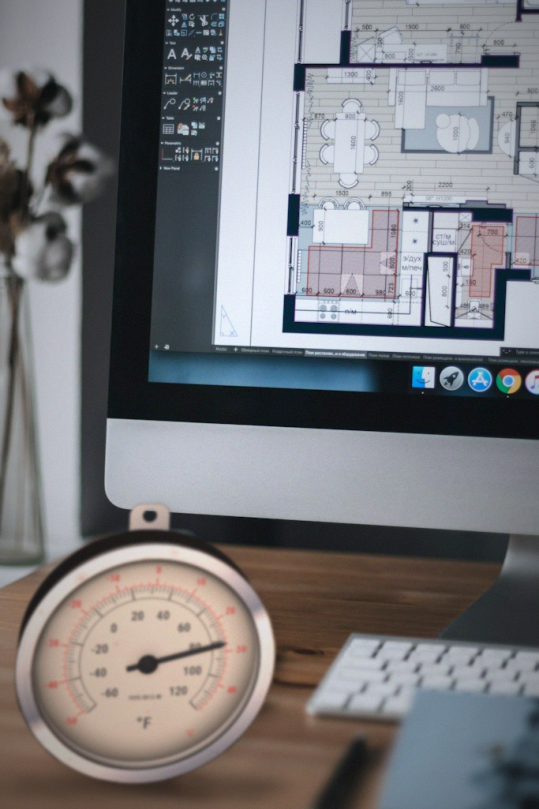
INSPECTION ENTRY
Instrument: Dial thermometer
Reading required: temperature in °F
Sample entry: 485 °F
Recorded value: 80 °F
